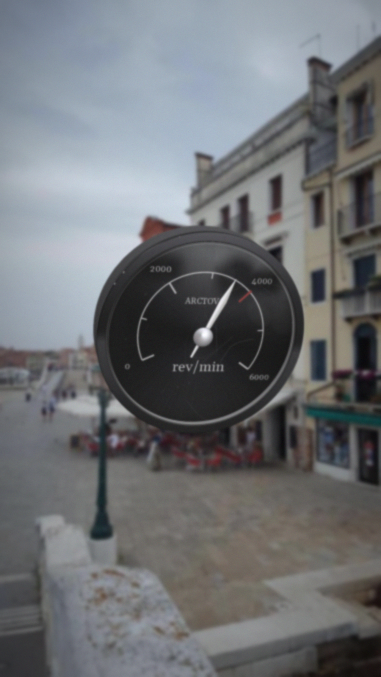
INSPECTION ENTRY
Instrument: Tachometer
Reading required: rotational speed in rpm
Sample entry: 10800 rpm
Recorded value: 3500 rpm
